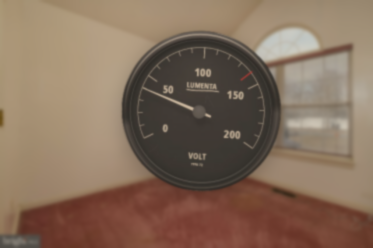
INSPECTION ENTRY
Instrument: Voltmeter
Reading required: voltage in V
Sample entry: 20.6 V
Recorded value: 40 V
